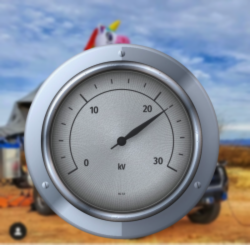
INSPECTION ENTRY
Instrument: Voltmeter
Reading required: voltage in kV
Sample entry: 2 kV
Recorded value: 22 kV
